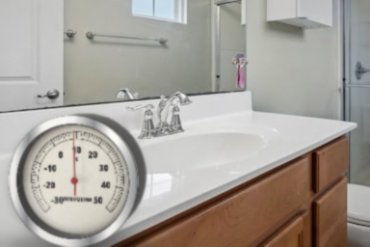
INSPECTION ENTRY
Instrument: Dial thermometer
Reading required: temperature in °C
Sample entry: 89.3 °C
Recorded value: 10 °C
